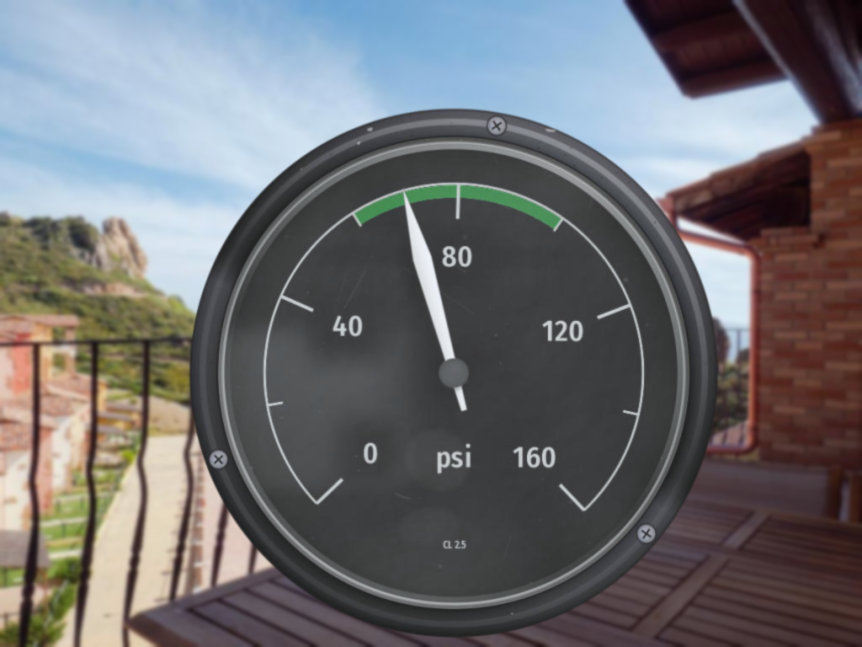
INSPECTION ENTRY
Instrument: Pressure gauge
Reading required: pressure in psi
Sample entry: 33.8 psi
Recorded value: 70 psi
